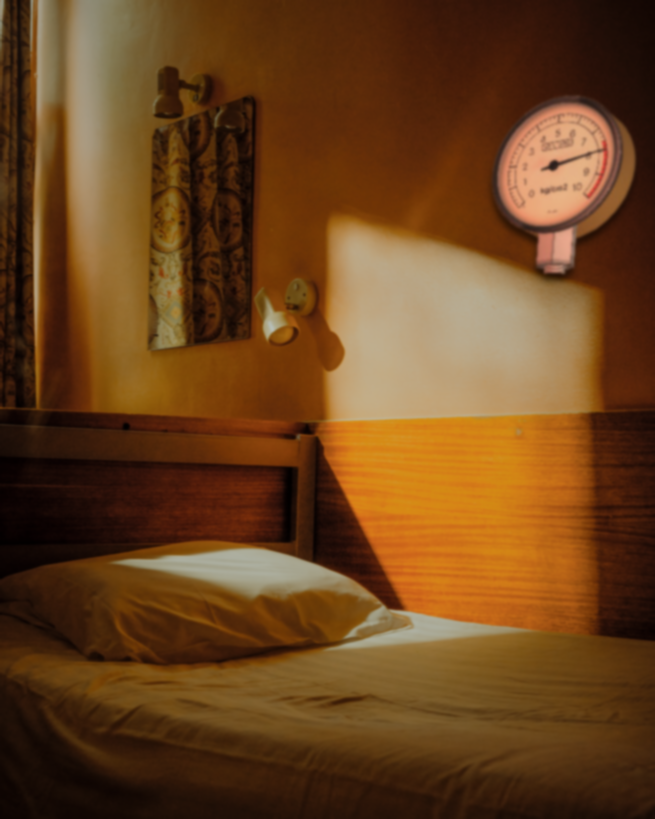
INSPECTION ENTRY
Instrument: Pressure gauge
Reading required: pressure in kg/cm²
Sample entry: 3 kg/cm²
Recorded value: 8 kg/cm²
